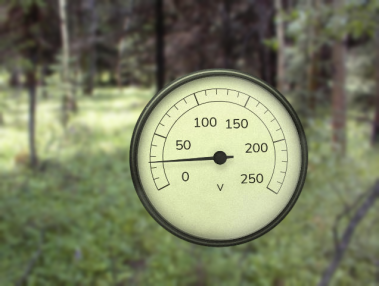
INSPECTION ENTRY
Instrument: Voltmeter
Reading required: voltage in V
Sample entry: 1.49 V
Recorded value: 25 V
